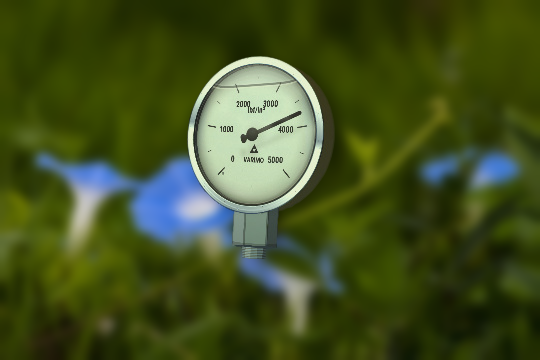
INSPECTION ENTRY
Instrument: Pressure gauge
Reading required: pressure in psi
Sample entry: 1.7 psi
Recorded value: 3750 psi
